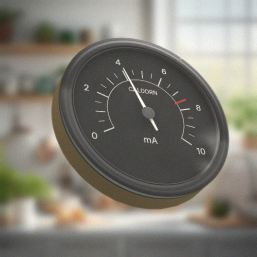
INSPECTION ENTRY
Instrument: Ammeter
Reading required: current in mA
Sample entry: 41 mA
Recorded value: 4 mA
